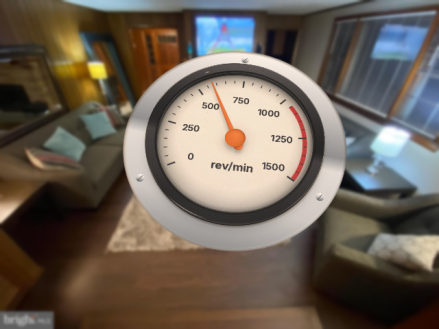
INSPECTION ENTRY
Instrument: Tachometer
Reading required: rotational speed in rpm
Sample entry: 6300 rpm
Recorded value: 575 rpm
